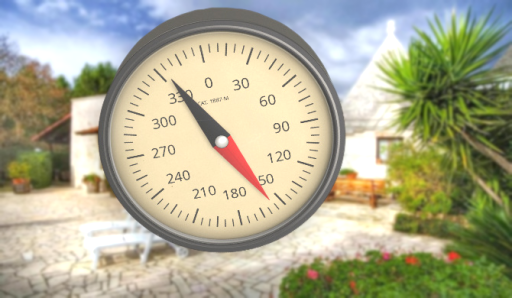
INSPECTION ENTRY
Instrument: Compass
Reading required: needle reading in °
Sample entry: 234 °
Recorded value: 155 °
